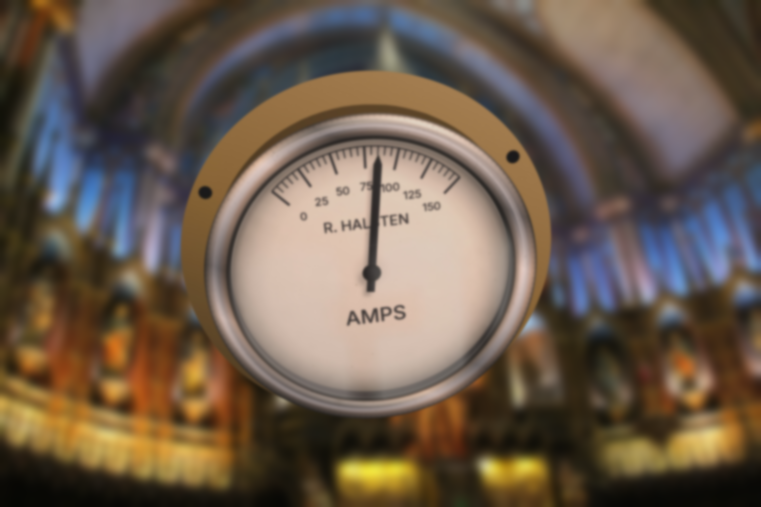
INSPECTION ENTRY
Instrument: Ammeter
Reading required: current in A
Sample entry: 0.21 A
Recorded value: 85 A
